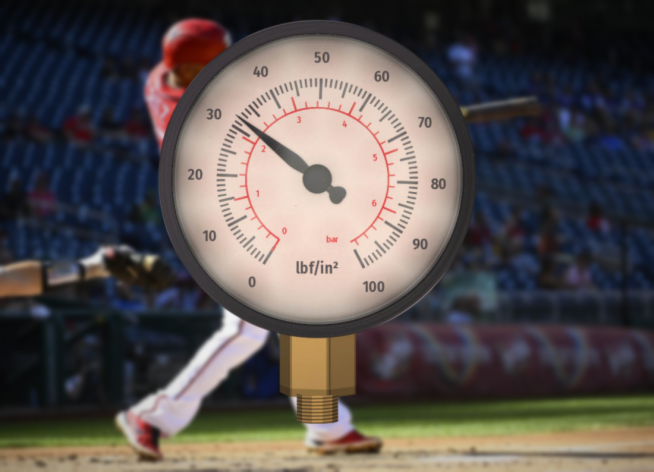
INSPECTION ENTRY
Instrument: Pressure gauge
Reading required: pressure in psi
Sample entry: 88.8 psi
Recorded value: 32 psi
